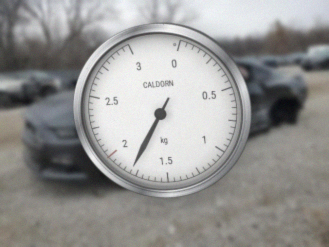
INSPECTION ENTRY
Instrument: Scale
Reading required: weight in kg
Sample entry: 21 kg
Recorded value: 1.8 kg
